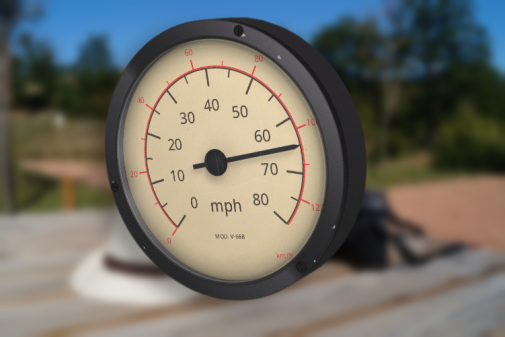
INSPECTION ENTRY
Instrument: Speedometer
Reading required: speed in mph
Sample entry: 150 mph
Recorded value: 65 mph
